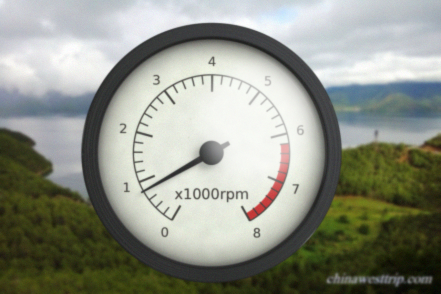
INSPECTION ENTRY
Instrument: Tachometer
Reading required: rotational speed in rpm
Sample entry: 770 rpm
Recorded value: 800 rpm
